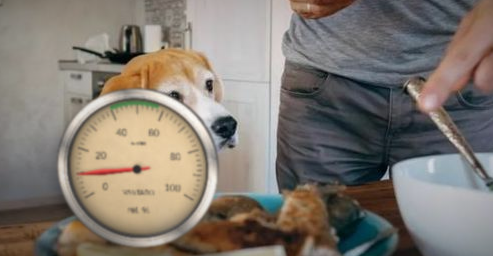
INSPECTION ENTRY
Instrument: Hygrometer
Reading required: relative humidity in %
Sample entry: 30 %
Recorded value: 10 %
